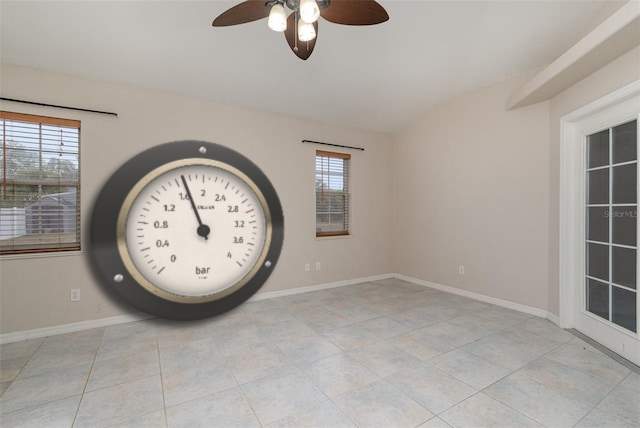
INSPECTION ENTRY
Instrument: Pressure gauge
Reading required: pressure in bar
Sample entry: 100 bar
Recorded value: 1.7 bar
